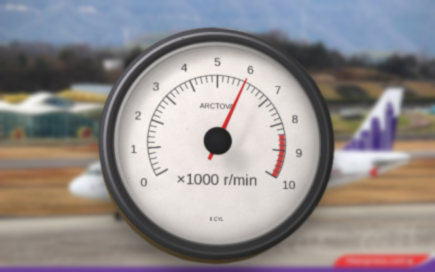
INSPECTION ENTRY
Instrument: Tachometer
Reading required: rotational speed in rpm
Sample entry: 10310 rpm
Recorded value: 6000 rpm
